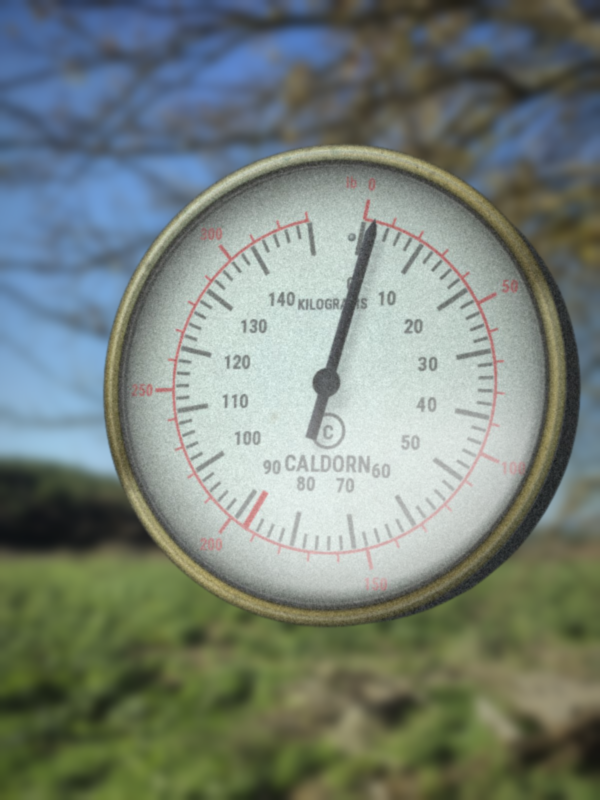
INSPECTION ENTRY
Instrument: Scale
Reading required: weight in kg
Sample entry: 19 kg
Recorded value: 2 kg
